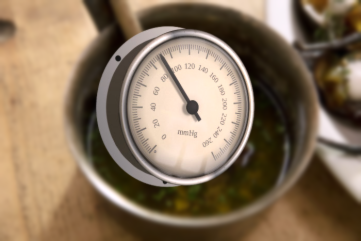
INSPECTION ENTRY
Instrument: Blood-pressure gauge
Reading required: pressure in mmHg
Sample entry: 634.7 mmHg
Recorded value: 90 mmHg
